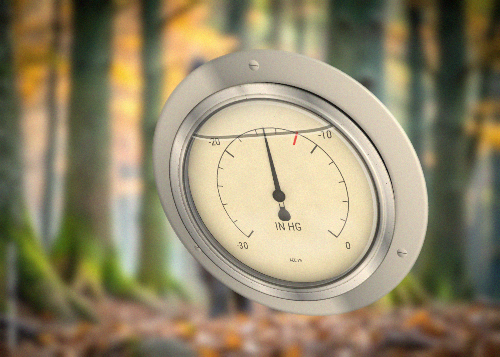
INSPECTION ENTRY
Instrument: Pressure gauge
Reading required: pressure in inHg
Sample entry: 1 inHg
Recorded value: -15 inHg
